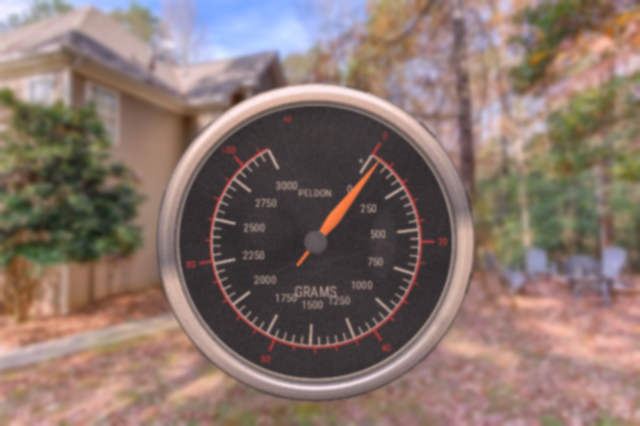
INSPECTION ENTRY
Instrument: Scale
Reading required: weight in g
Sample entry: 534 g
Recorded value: 50 g
